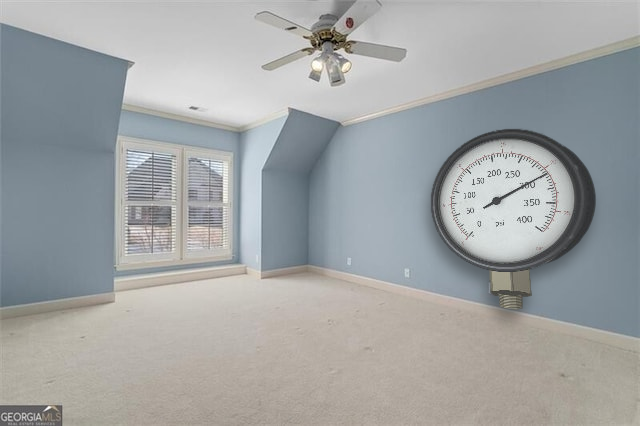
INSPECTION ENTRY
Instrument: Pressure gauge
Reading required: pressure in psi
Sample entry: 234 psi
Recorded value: 300 psi
